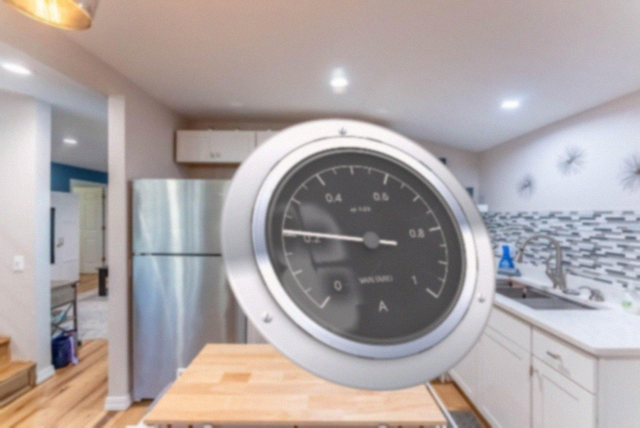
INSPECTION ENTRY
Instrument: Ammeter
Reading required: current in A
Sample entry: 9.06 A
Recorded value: 0.2 A
